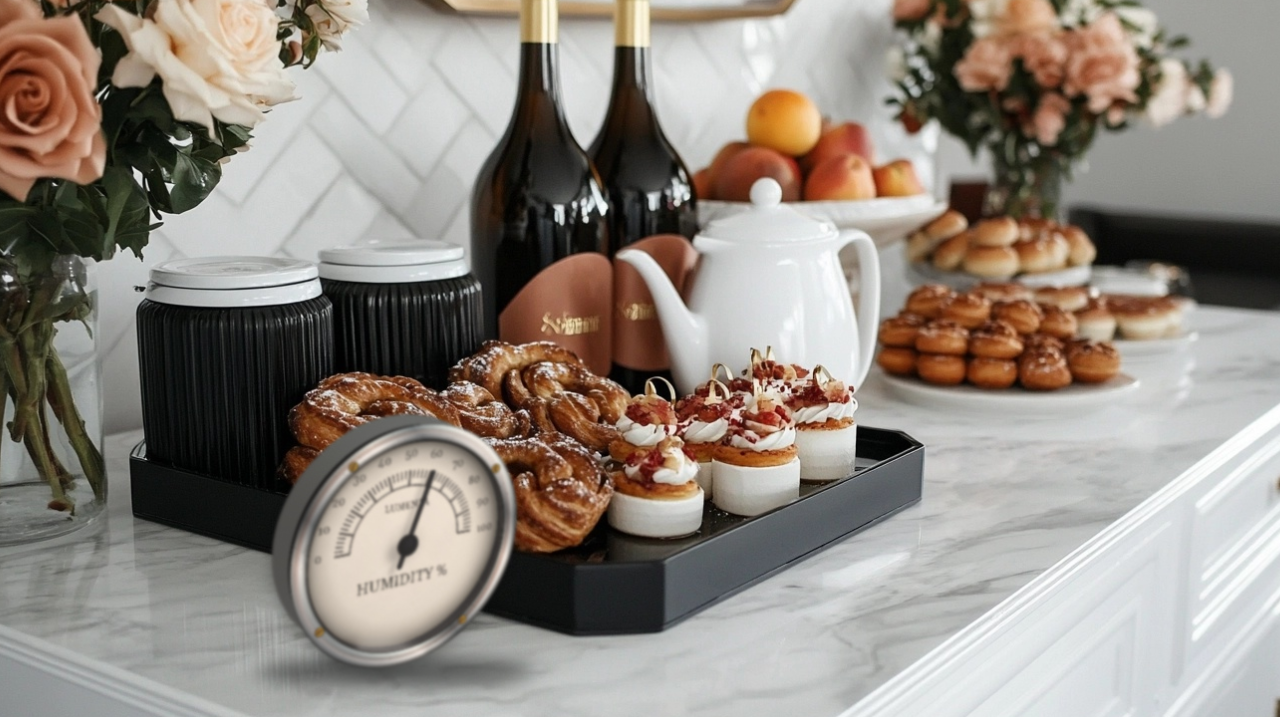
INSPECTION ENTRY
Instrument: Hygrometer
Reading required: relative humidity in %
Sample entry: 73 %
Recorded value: 60 %
